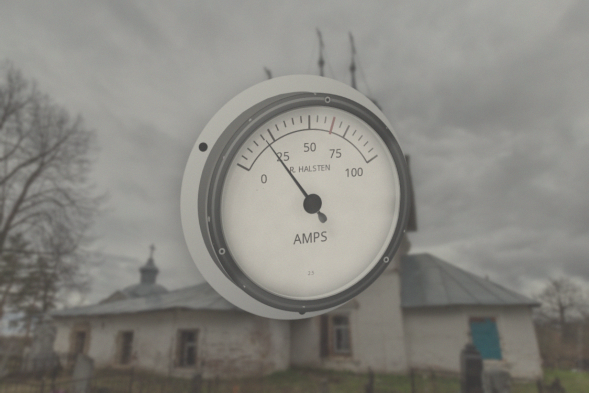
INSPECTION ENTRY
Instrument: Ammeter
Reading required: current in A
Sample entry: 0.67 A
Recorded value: 20 A
